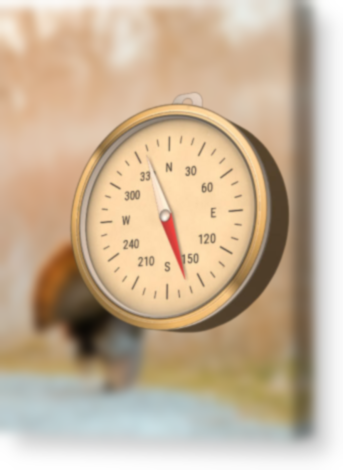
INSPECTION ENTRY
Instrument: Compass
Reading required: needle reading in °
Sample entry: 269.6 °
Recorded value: 160 °
